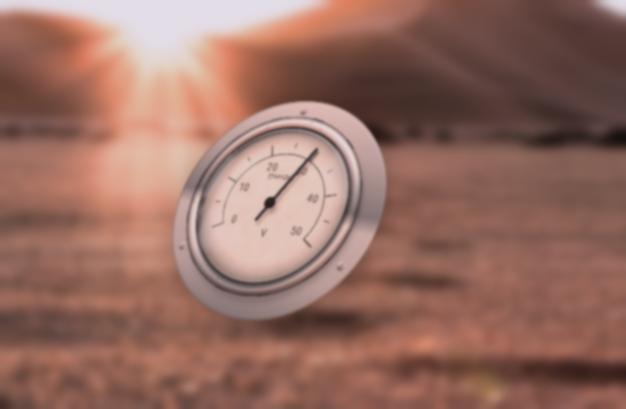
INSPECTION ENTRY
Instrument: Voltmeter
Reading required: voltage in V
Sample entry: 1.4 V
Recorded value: 30 V
